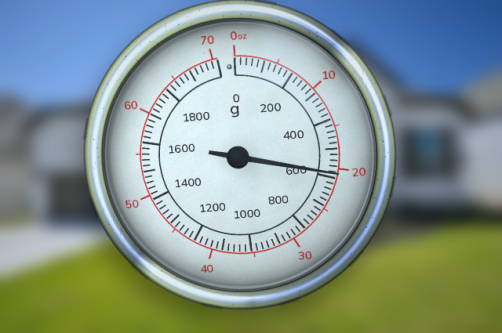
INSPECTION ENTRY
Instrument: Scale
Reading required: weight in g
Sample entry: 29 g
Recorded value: 580 g
